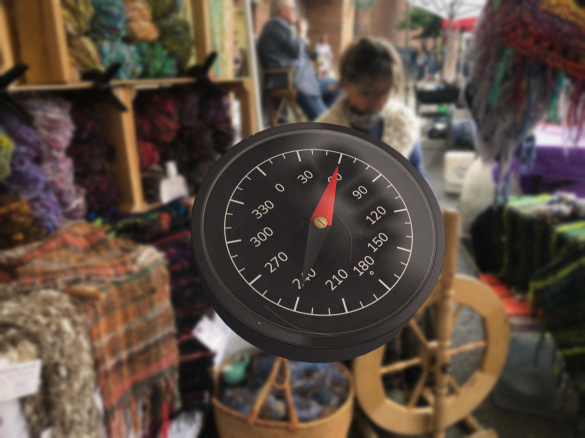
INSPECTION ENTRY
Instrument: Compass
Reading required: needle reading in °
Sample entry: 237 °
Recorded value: 60 °
